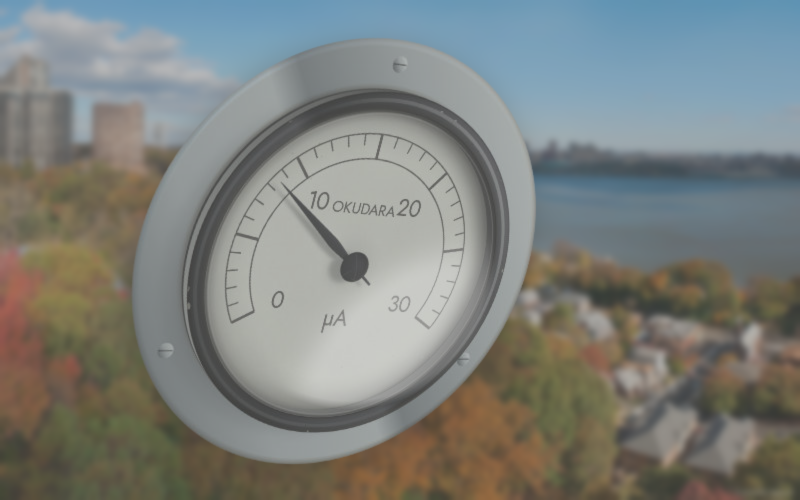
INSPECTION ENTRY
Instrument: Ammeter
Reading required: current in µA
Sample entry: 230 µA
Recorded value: 8.5 µA
